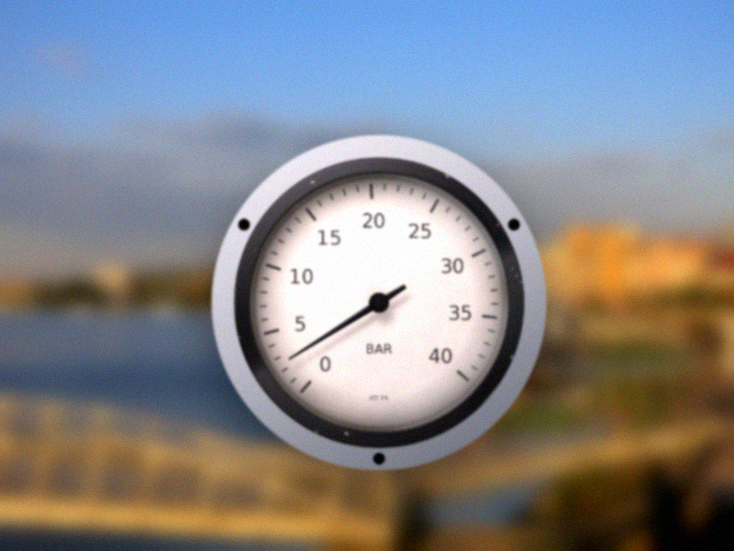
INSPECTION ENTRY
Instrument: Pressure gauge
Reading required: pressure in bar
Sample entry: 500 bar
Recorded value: 2.5 bar
